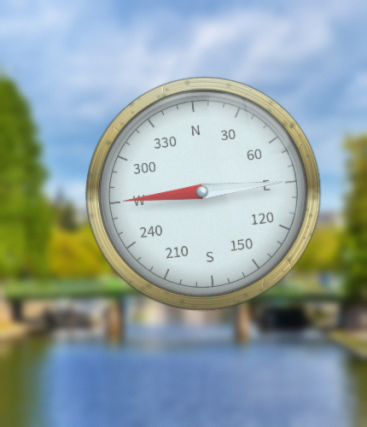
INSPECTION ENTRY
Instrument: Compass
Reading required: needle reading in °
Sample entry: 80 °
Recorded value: 270 °
